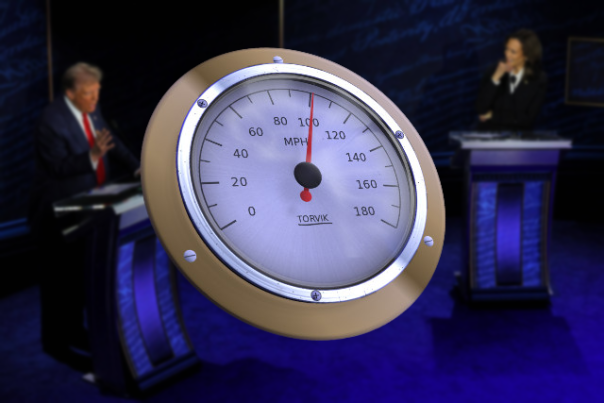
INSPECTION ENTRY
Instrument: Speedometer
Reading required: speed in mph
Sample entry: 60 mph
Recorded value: 100 mph
